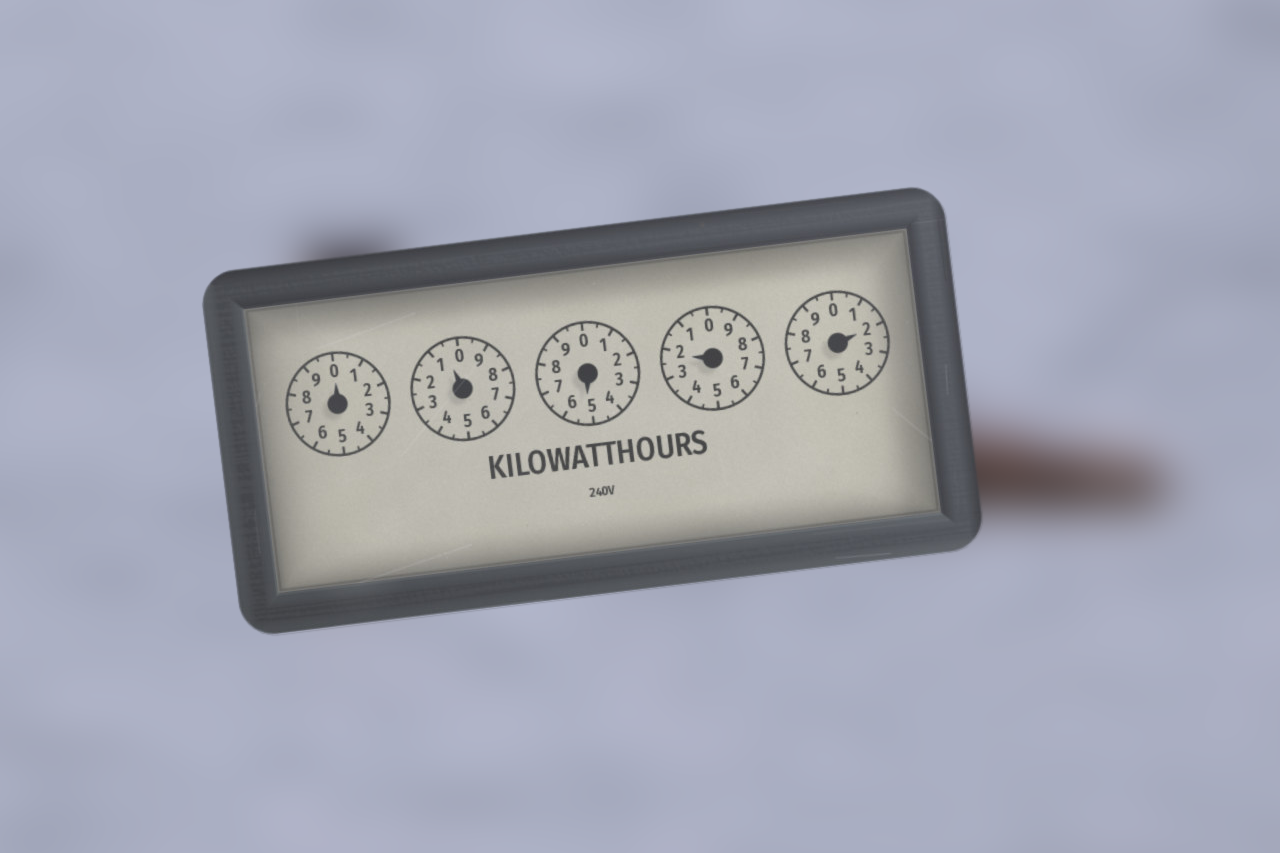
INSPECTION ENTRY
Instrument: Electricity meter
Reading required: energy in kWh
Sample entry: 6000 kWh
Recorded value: 522 kWh
